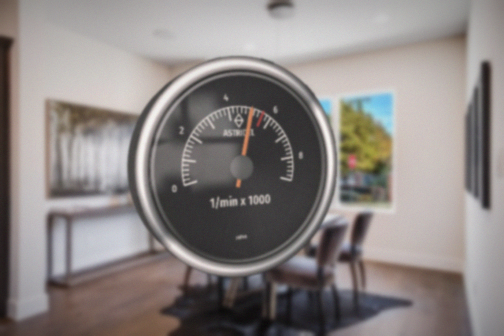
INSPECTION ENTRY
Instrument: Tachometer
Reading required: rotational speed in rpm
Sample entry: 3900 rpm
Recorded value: 5000 rpm
